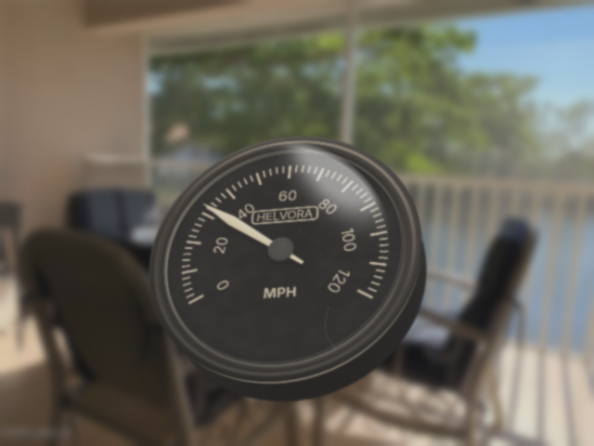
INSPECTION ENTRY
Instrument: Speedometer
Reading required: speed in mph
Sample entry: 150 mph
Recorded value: 32 mph
